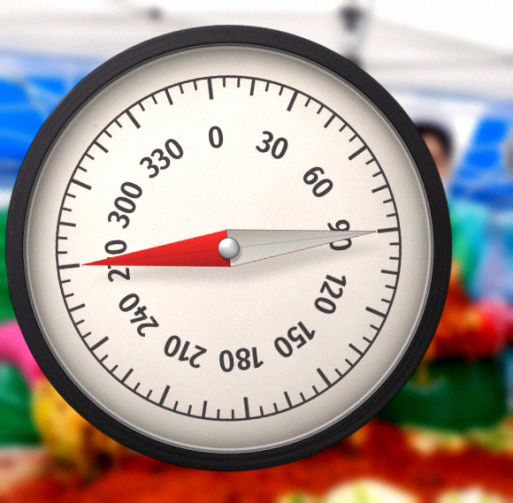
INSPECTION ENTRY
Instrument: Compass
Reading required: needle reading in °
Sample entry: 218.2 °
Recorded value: 270 °
